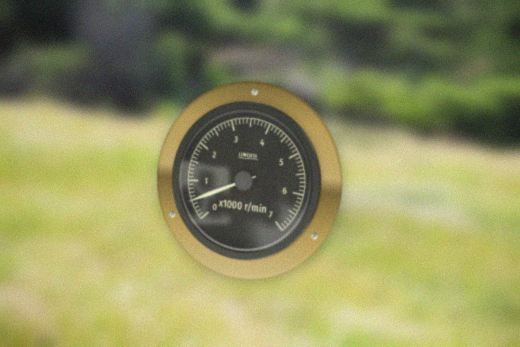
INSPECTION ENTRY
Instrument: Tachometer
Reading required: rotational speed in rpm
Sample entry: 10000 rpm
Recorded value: 500 rpm
